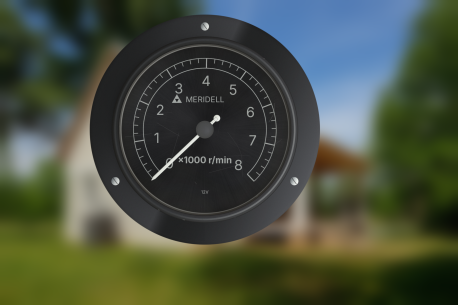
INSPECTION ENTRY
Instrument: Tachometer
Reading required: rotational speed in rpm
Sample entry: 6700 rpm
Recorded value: 0 rpm
